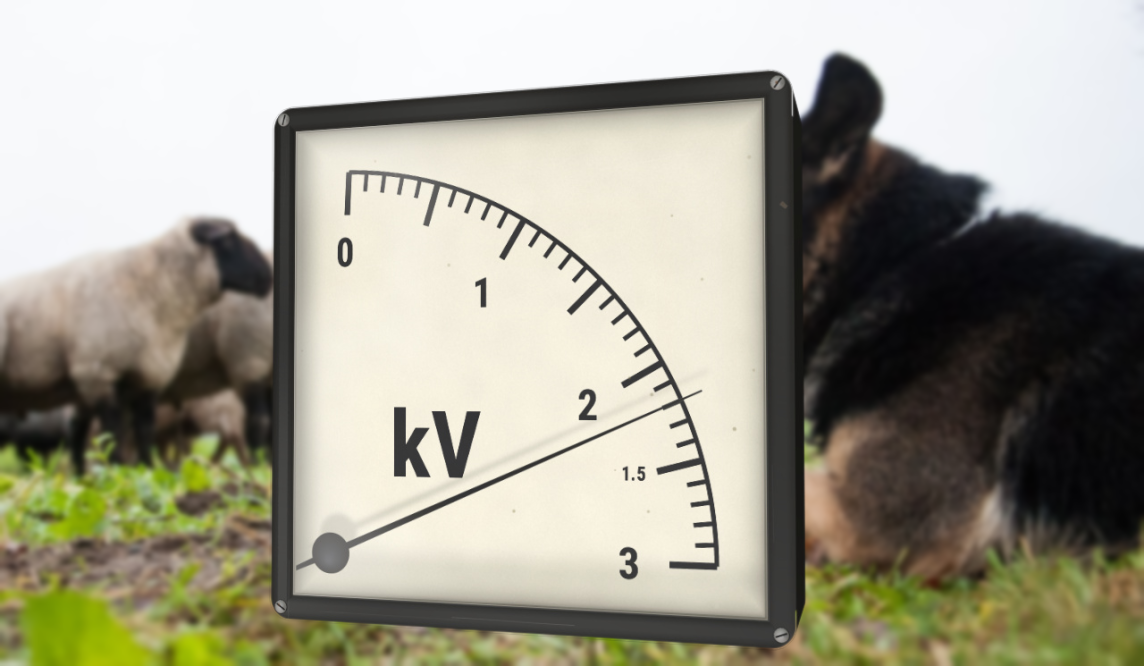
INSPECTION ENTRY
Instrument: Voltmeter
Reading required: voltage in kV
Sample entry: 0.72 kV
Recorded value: 2.2 kV
